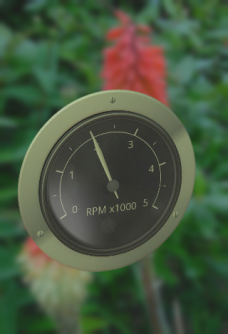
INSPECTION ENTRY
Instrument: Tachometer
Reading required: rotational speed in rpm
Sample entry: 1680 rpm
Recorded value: 2000 rpm
